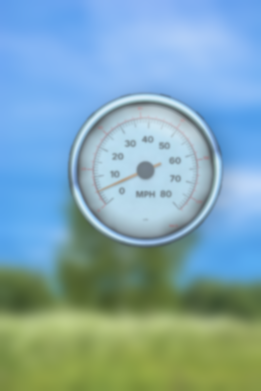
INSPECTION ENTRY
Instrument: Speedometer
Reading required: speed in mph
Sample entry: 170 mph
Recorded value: 5 mph
